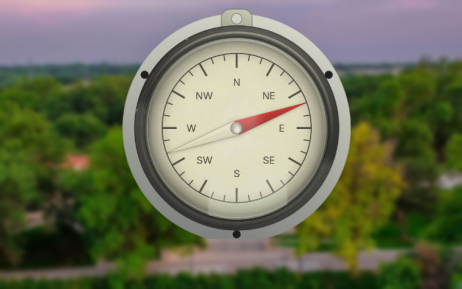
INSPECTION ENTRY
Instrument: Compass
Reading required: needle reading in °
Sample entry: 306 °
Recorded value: 70 °
